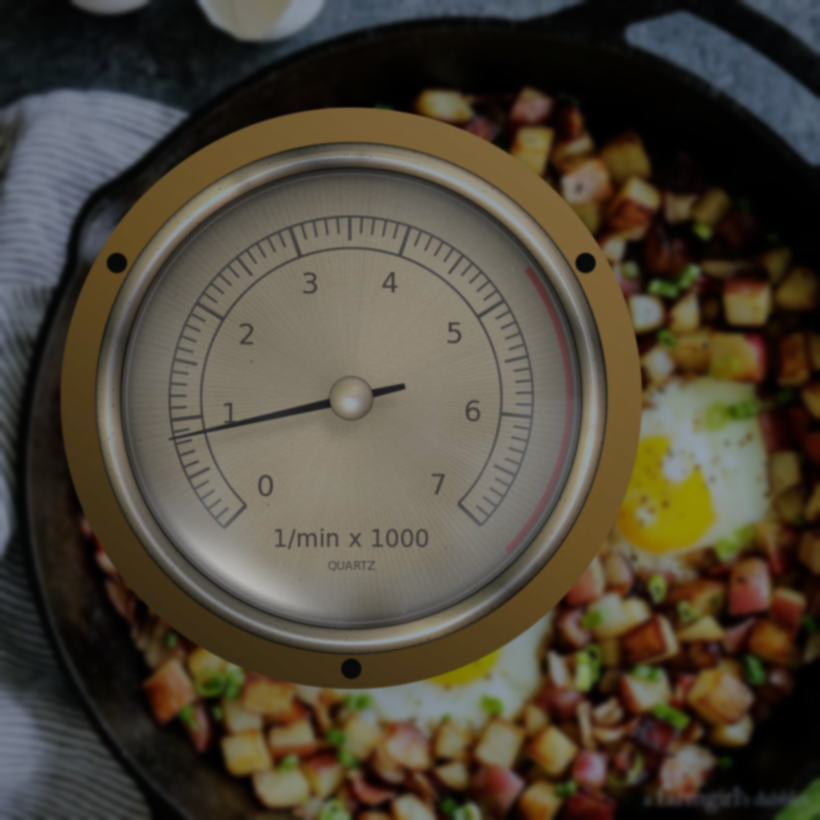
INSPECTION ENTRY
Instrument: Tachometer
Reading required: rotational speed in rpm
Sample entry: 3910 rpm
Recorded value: 850 rpm
